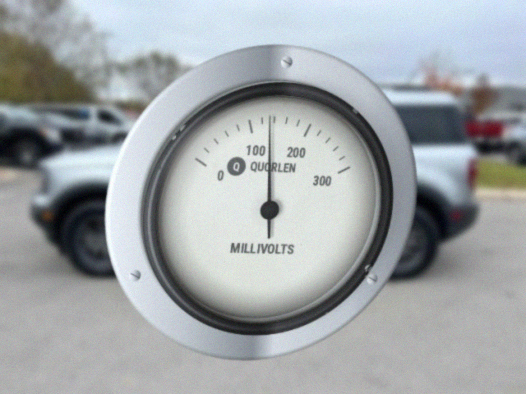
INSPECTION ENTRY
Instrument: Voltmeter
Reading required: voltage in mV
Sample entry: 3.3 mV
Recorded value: 130 mV
